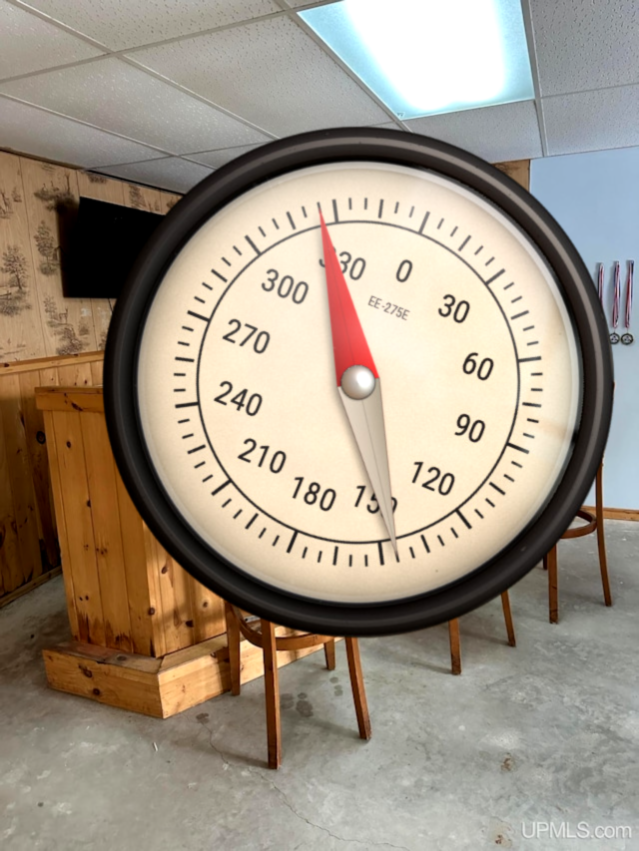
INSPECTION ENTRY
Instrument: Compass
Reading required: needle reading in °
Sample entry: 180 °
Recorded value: 325 °
